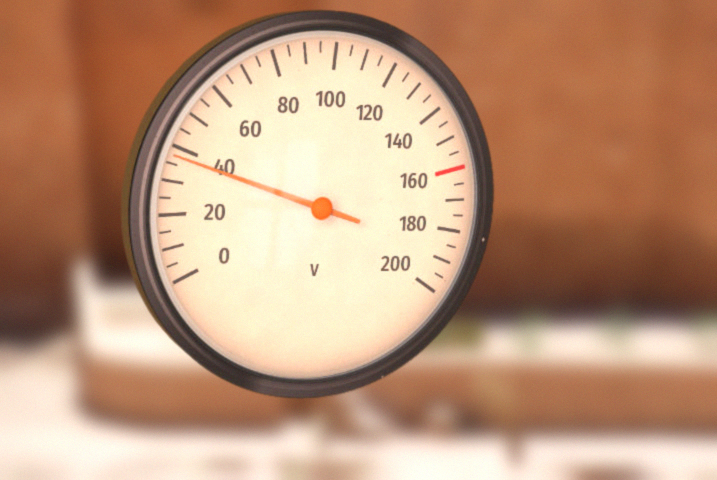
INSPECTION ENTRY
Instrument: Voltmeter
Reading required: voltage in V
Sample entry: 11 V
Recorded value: 37.5 V
